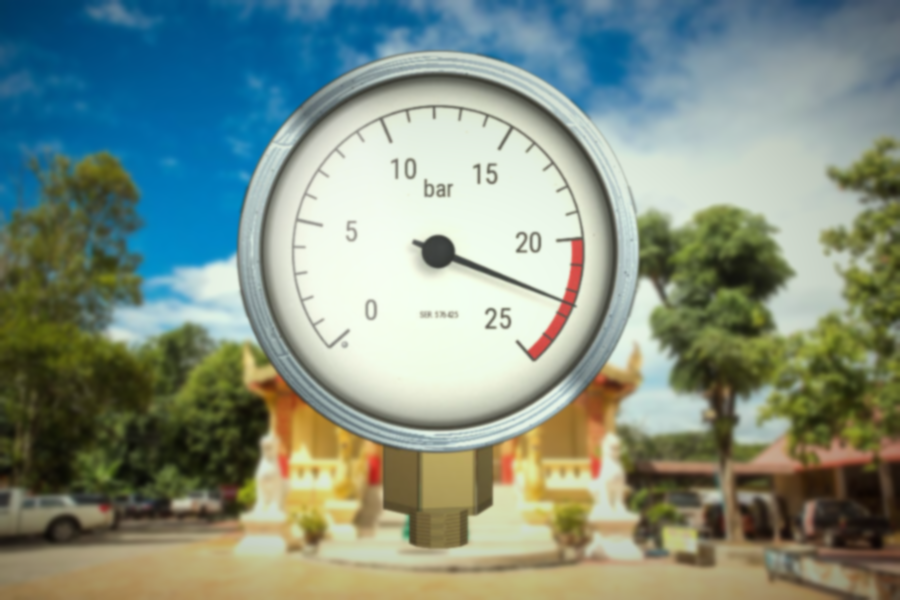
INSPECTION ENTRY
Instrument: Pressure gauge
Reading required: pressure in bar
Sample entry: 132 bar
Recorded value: 22.5 bar
